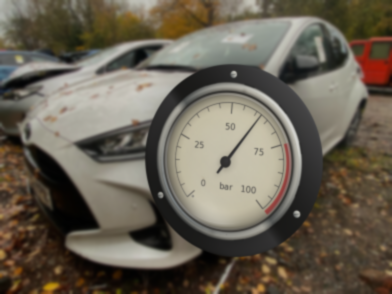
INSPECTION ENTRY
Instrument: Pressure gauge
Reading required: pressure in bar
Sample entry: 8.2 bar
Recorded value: 62.5 bar
